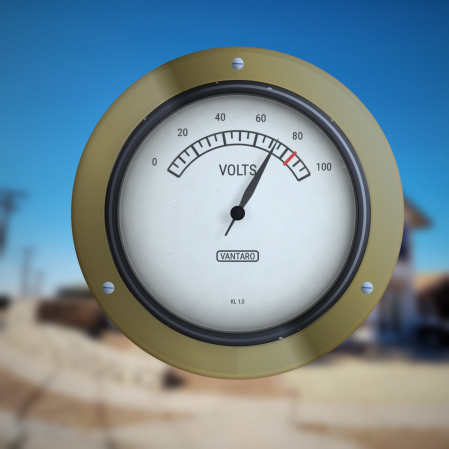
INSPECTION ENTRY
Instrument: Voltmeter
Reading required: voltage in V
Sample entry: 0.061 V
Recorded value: 72.5 V
